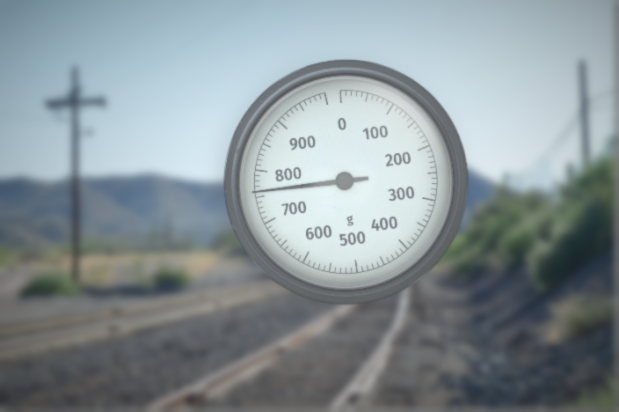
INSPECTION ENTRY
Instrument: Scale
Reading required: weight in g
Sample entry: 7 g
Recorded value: 760 g
